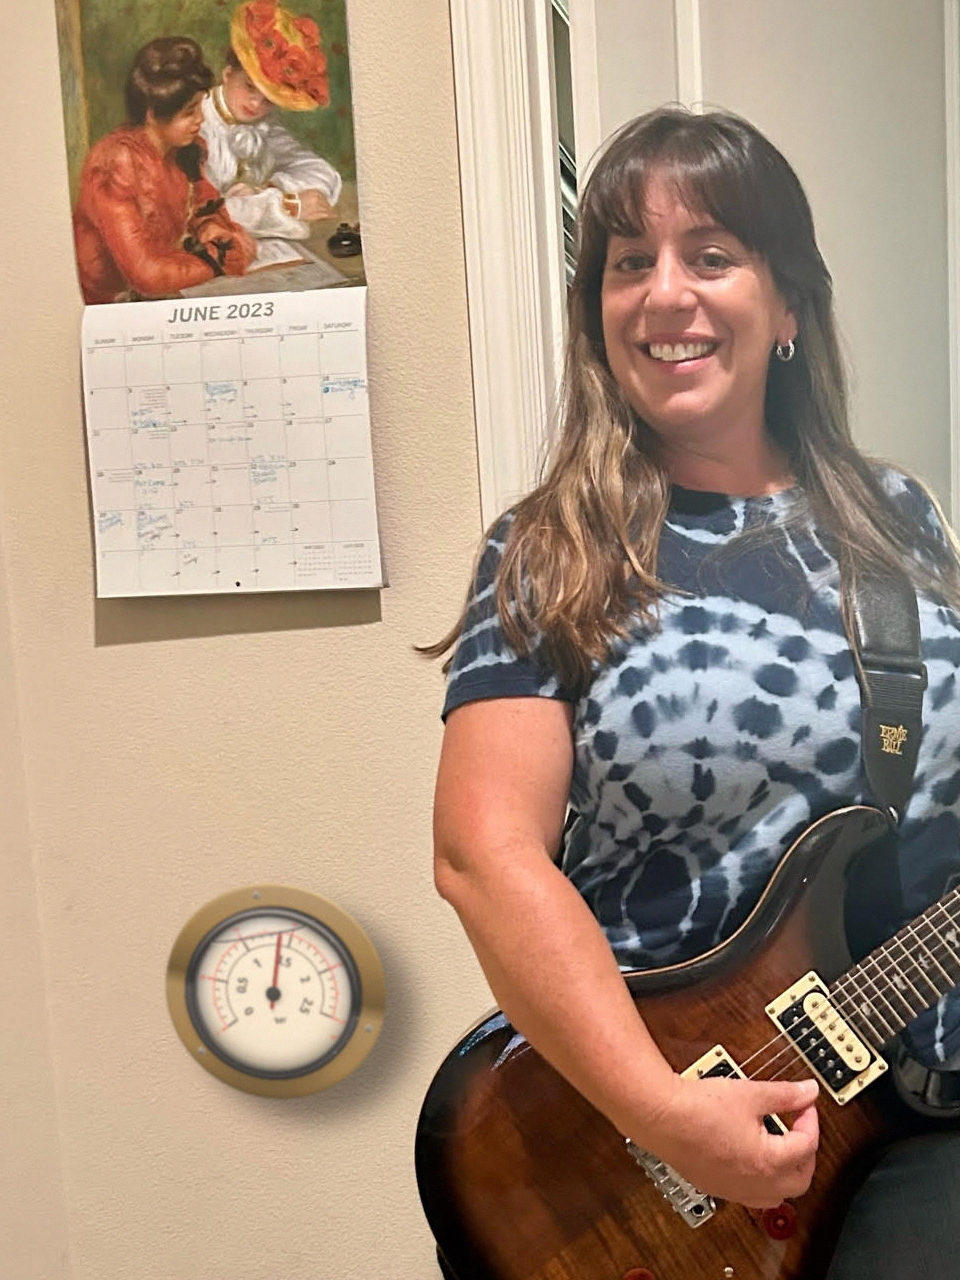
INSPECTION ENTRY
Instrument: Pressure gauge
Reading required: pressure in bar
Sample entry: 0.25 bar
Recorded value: 1.4 bar
